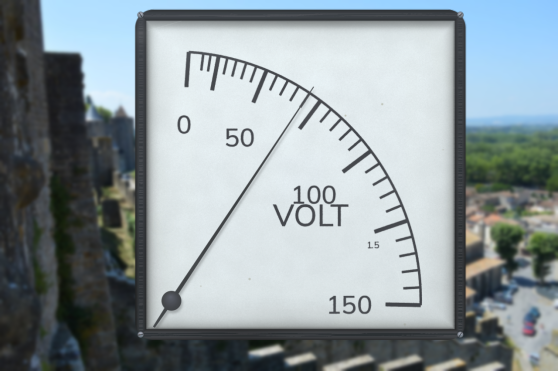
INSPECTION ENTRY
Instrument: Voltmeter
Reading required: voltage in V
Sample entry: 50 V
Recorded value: 70 V
